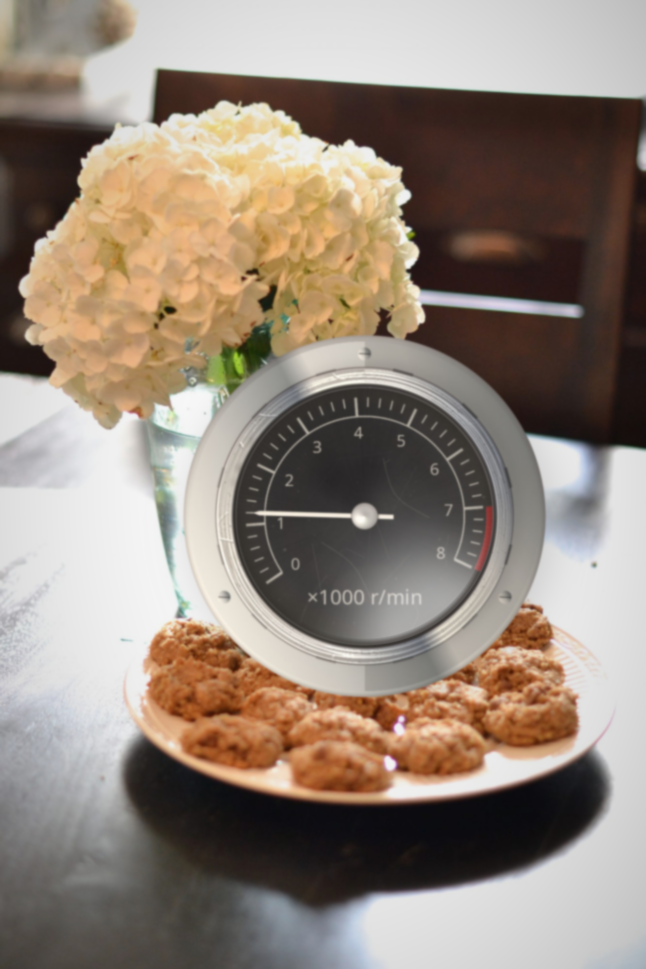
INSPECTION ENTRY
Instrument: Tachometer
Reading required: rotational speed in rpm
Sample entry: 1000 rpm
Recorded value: 1200 rpm
